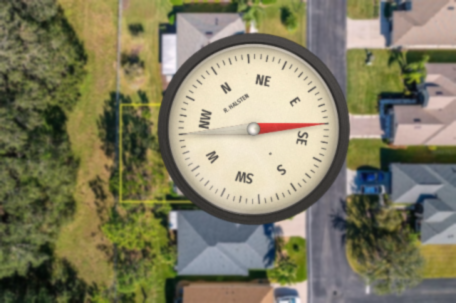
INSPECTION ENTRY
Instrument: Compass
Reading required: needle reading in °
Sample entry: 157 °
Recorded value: 120 °
